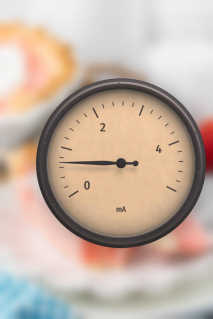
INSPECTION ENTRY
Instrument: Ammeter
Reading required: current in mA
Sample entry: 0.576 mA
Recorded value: 0.7 mA
